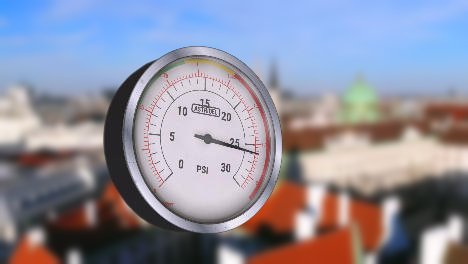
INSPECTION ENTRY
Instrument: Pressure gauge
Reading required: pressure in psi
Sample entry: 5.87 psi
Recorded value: 26 psi
